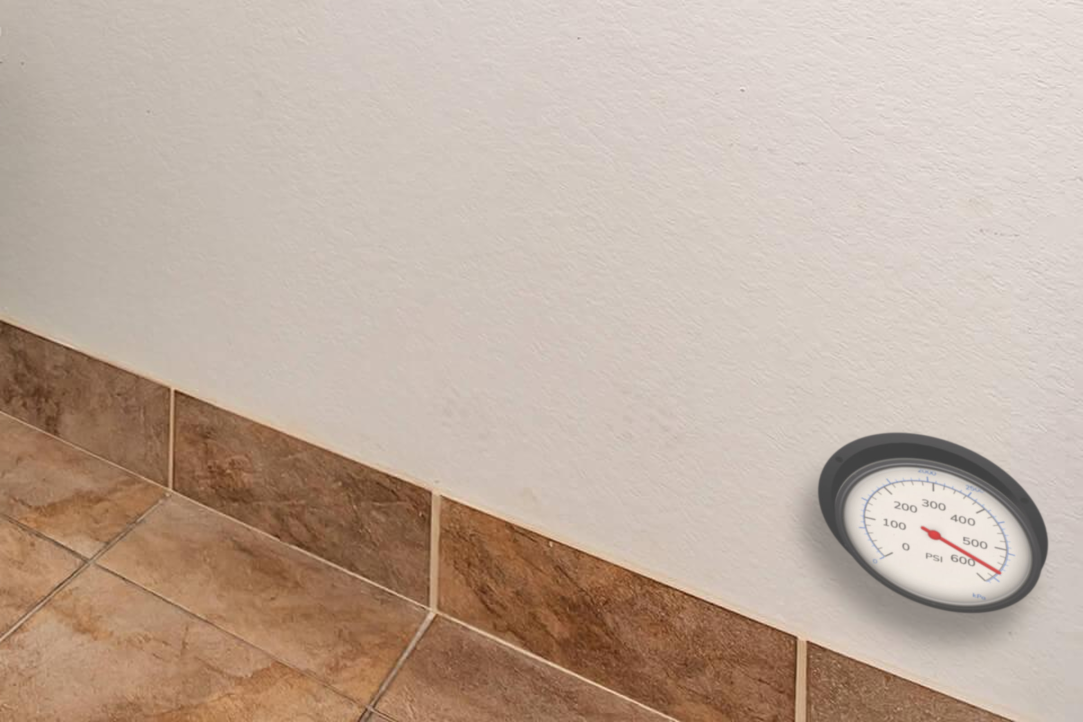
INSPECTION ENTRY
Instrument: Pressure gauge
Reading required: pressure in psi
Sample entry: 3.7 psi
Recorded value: 560 psi
